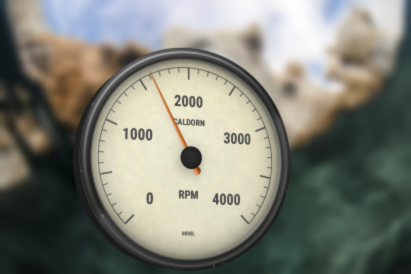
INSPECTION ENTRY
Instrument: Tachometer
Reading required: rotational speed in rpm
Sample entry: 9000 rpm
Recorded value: 1600 rpm
